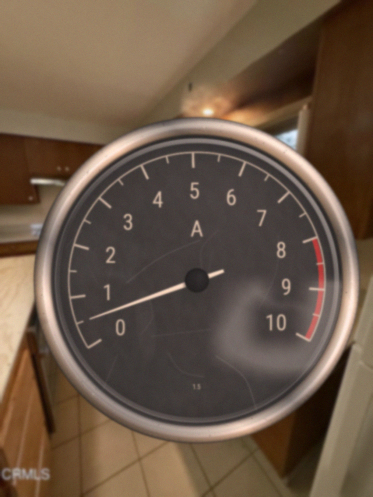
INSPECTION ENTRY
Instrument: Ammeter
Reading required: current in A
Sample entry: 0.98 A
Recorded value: 0.5 A
